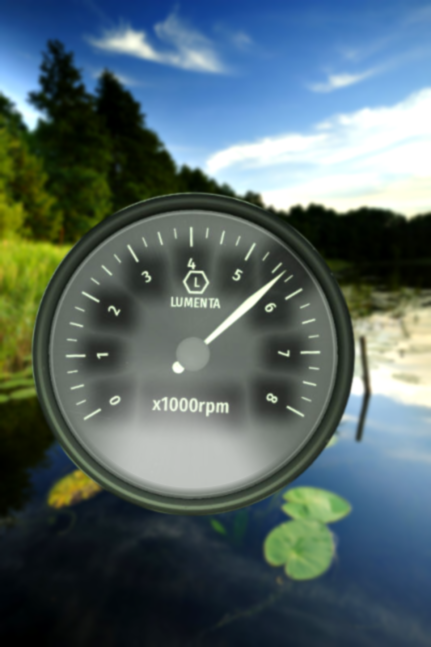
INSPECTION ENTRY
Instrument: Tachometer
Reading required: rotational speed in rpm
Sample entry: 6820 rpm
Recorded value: 5625 rpm
